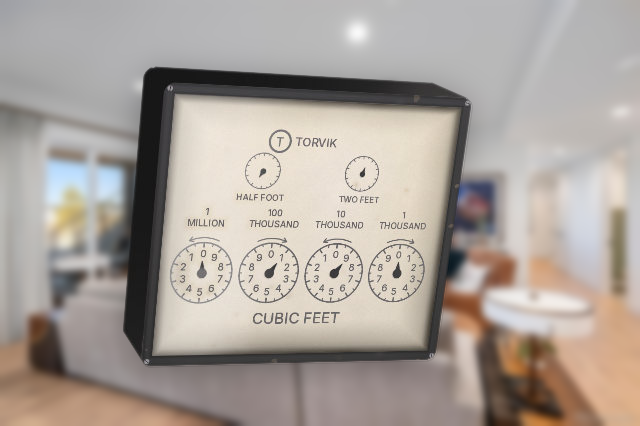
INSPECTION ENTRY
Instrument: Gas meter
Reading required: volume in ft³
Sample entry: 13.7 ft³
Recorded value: 9000 ft³
